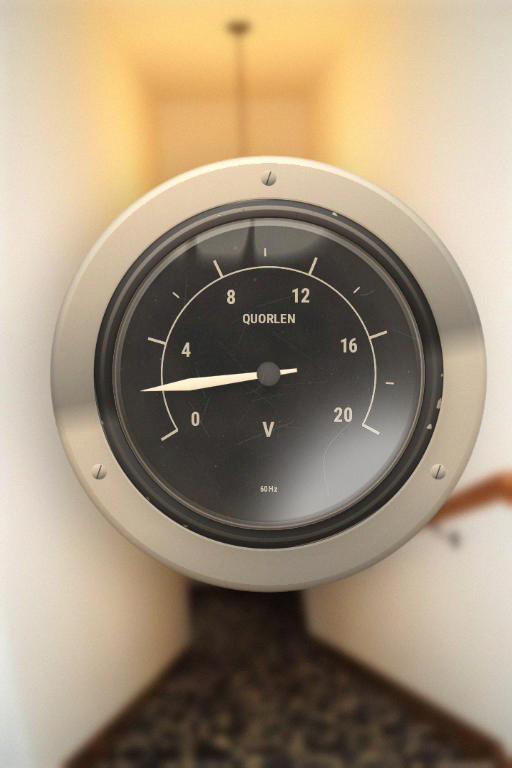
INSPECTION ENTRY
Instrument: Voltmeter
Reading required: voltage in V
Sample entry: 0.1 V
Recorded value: 2 V
